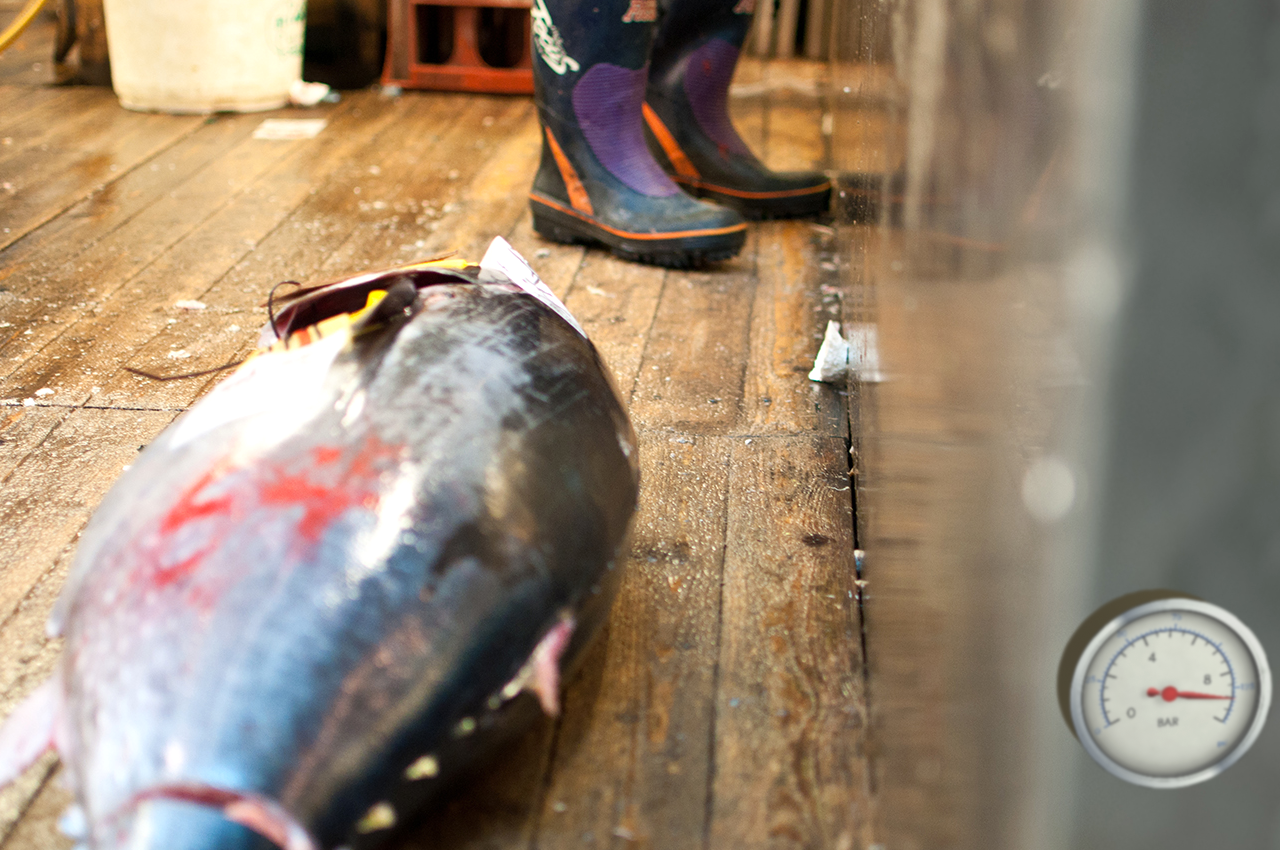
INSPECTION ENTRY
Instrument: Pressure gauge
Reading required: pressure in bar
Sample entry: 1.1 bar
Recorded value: 9 bar
